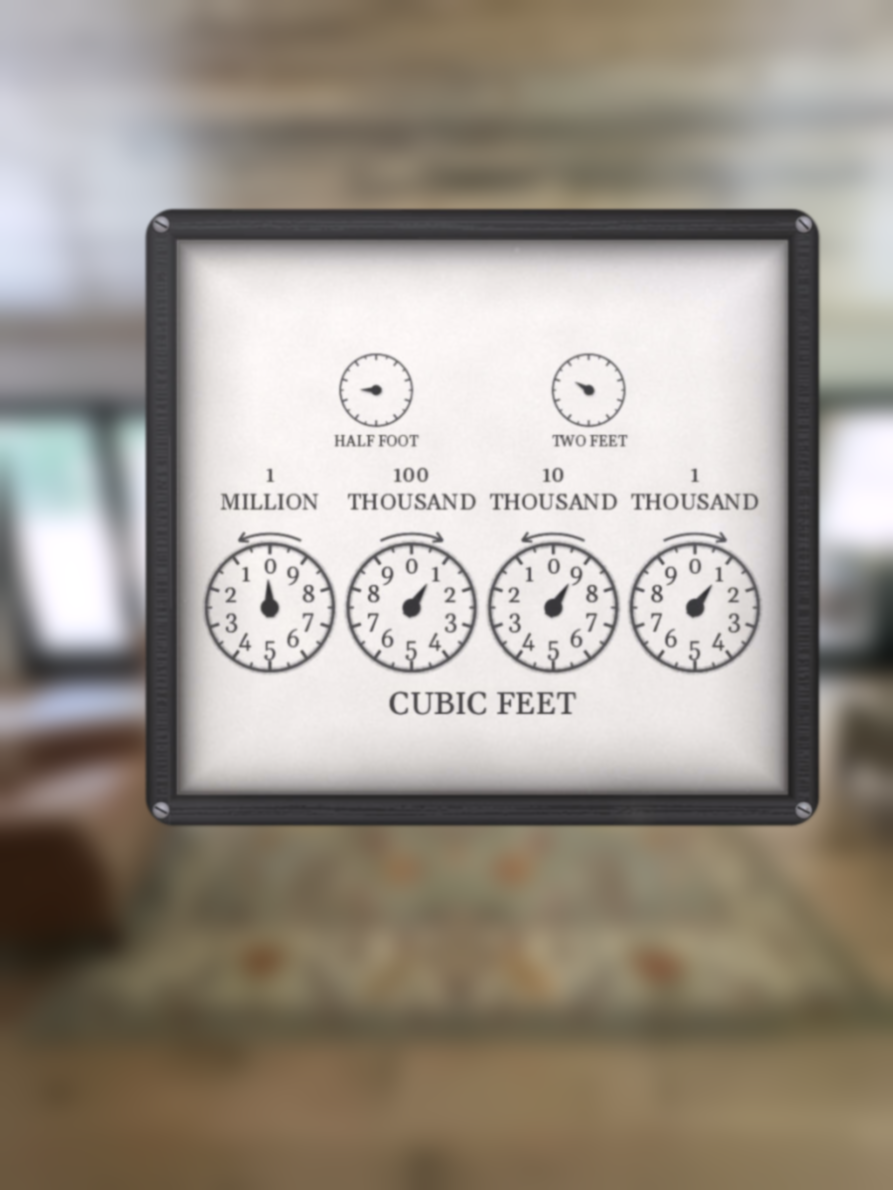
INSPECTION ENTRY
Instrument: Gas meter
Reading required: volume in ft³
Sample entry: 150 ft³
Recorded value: 9100 ft³
